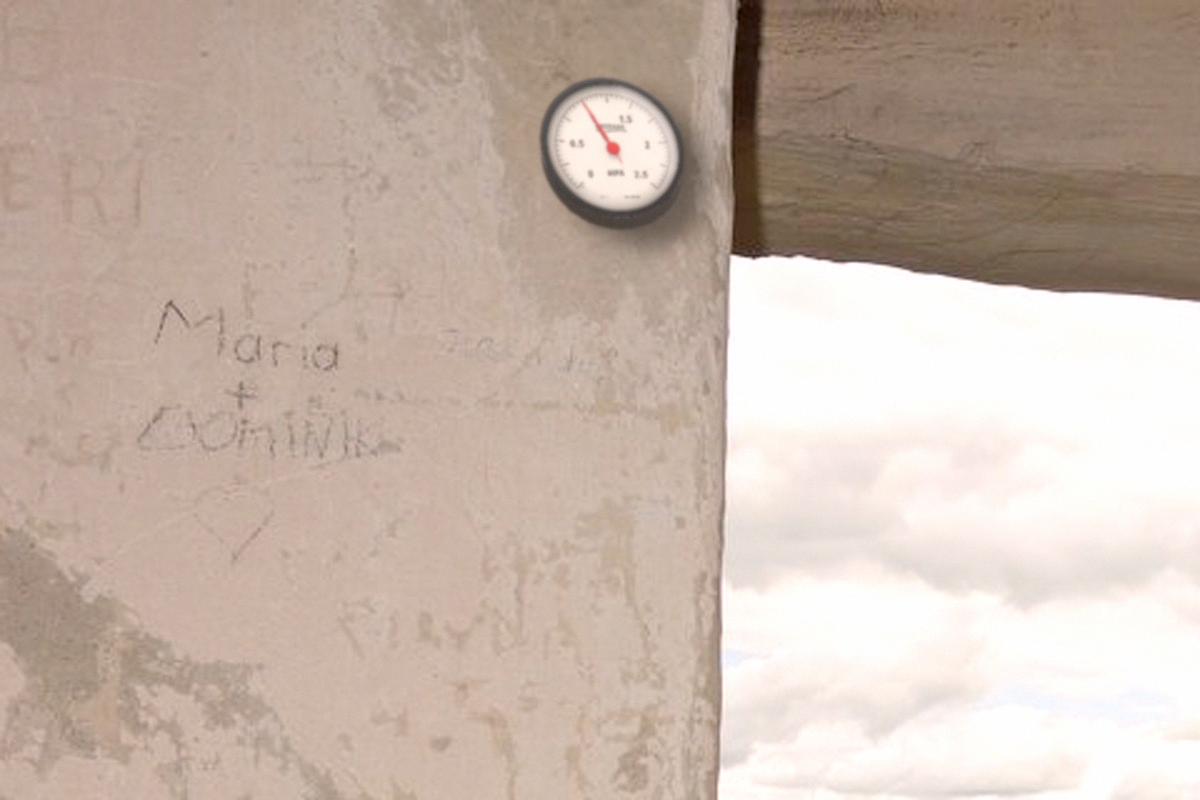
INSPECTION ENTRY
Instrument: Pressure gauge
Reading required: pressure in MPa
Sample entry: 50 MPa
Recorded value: 1 MPa
